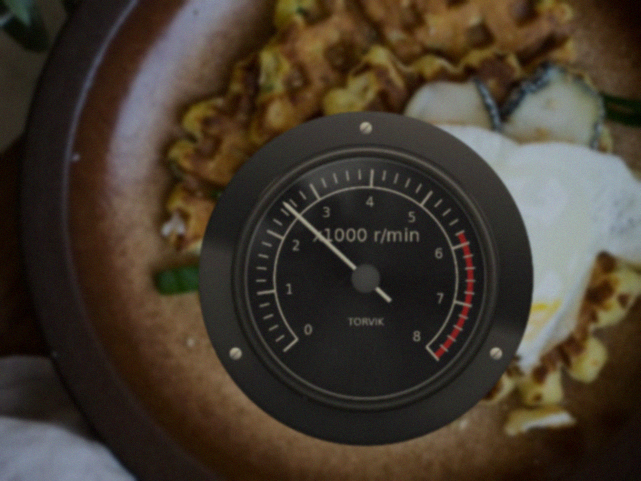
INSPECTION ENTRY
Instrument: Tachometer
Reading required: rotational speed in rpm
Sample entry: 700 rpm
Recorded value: 2500 rpm
